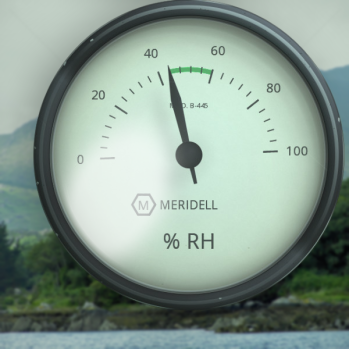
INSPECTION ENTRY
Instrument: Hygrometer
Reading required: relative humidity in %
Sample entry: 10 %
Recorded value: 44 %
